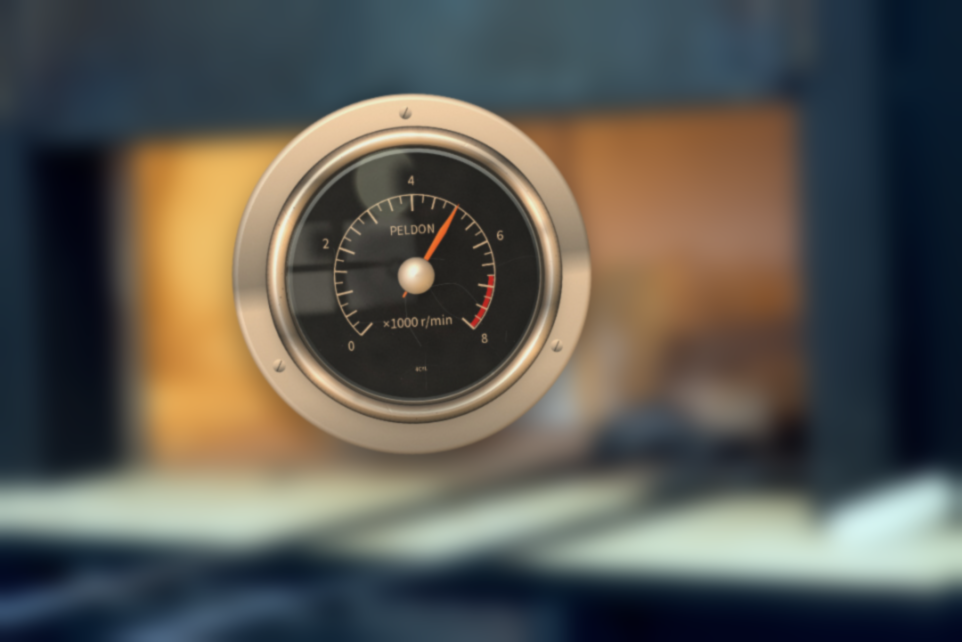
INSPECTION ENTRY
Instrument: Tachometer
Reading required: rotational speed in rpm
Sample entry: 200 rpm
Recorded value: 5000 rpm
